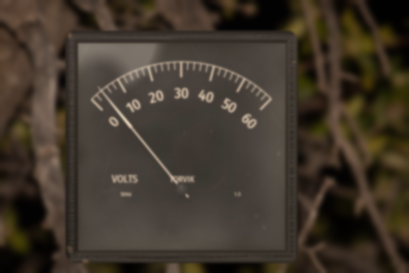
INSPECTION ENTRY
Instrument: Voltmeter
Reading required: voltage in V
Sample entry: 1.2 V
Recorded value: 4 V
